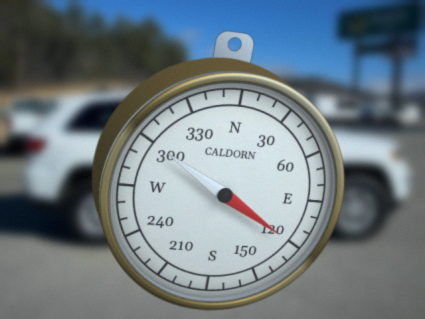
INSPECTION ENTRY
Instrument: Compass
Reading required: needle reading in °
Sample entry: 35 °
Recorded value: 120 °
